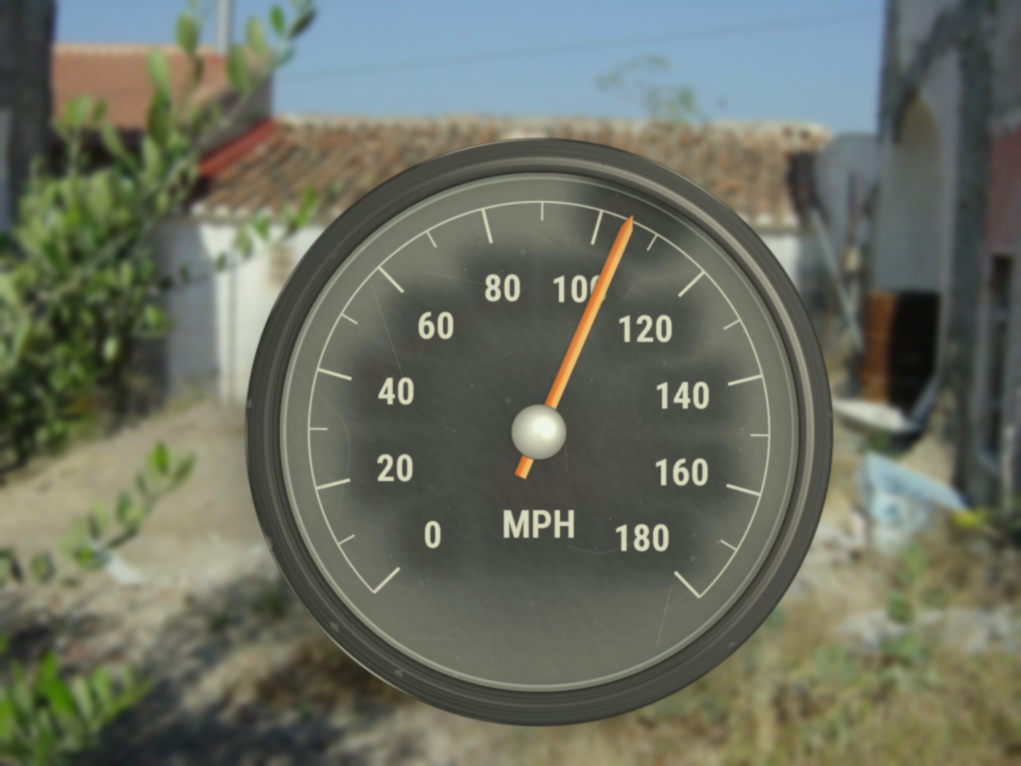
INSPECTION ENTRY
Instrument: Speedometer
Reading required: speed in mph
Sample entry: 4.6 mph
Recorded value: 105 mph
